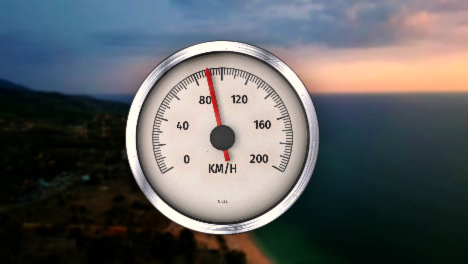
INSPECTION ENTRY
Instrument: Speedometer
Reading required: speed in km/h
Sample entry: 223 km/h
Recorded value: 90 km/h
